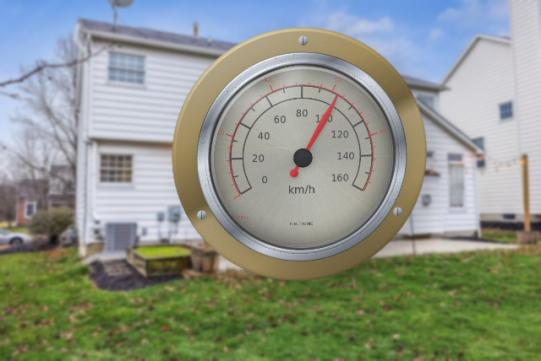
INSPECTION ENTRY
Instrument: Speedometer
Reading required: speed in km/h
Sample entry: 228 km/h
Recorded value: 100 km/h
